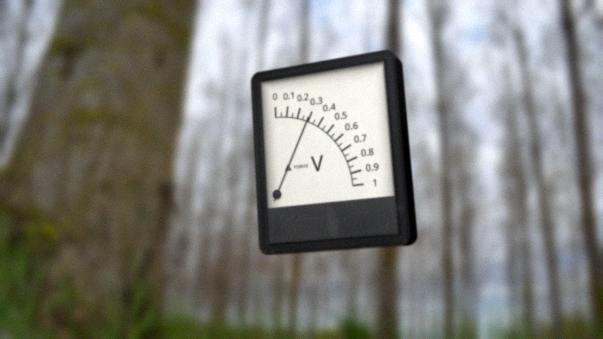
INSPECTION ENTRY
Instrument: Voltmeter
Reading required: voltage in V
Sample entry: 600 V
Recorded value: 0.3 V
